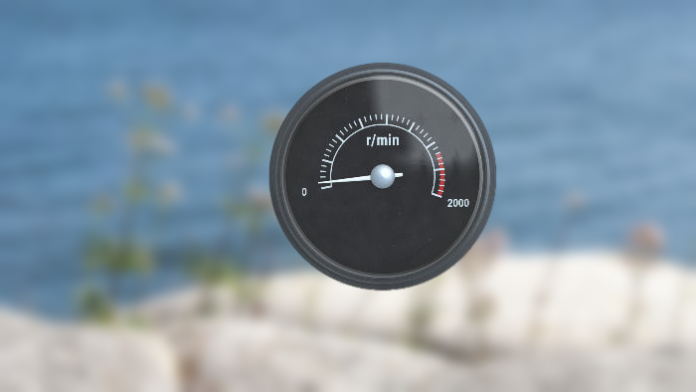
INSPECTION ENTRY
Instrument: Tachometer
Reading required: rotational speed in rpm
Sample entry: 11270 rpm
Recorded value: 50 rpm
